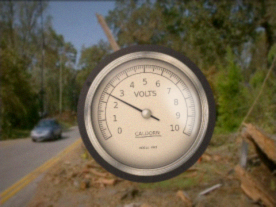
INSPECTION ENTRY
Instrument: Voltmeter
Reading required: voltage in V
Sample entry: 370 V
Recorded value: 2.5 V
